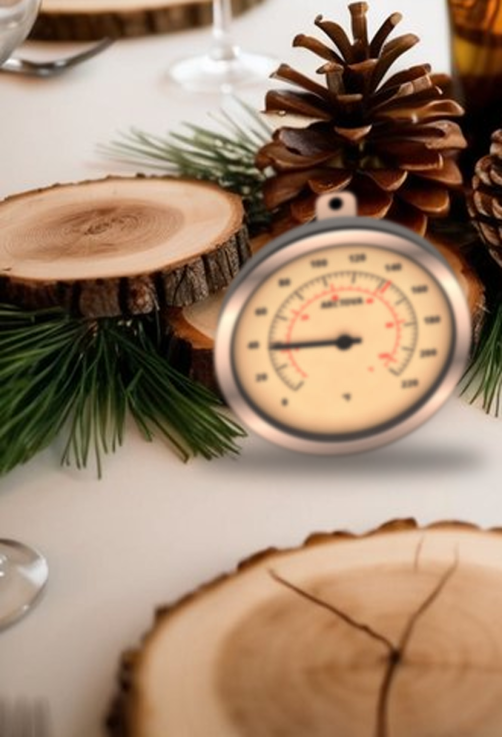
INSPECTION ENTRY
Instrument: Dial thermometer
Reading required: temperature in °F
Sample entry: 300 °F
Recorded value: 40 °F
